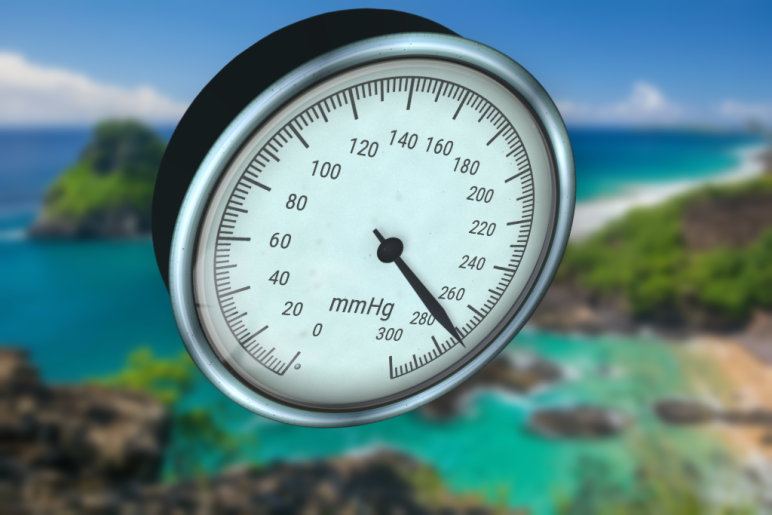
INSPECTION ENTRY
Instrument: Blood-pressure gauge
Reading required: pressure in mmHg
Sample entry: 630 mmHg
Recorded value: 272 mmHg
